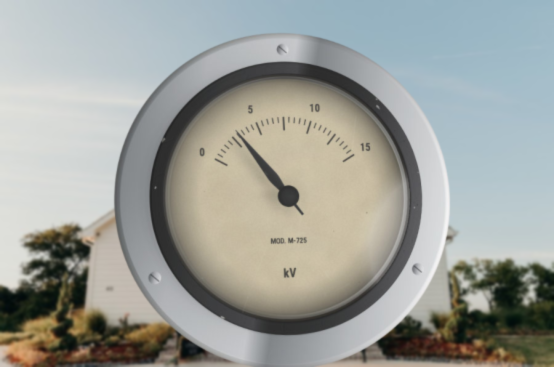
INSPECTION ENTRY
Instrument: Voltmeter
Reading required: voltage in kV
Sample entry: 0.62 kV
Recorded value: 3 kV
